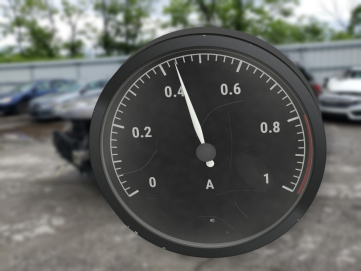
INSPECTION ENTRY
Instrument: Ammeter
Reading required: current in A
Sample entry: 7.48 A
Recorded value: 0.44 A
